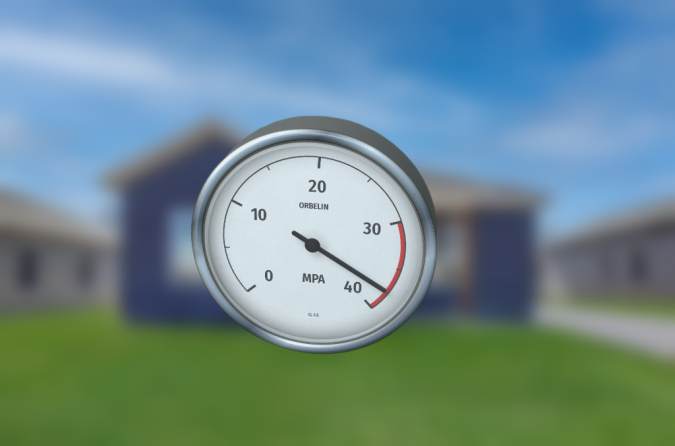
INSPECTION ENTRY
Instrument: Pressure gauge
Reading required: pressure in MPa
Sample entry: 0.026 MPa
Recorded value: 37.5 MPa
